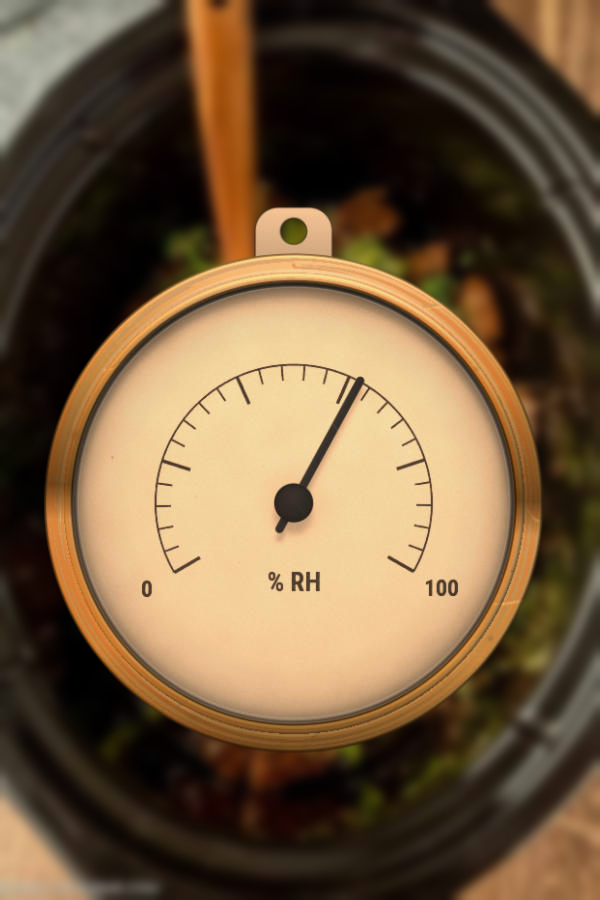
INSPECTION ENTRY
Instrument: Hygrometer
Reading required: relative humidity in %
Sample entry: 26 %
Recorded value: 62 %
